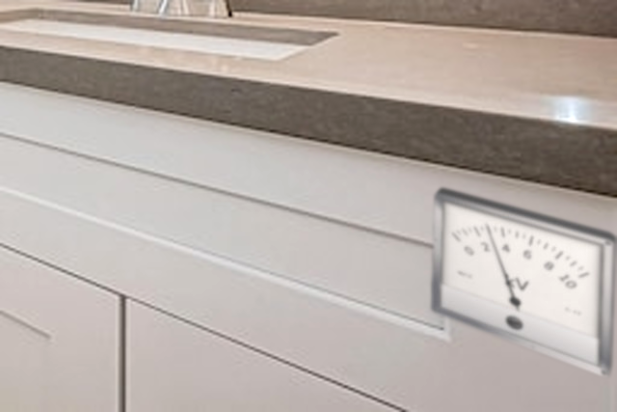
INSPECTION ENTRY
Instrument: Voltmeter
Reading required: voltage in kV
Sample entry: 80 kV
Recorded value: 3 kV
